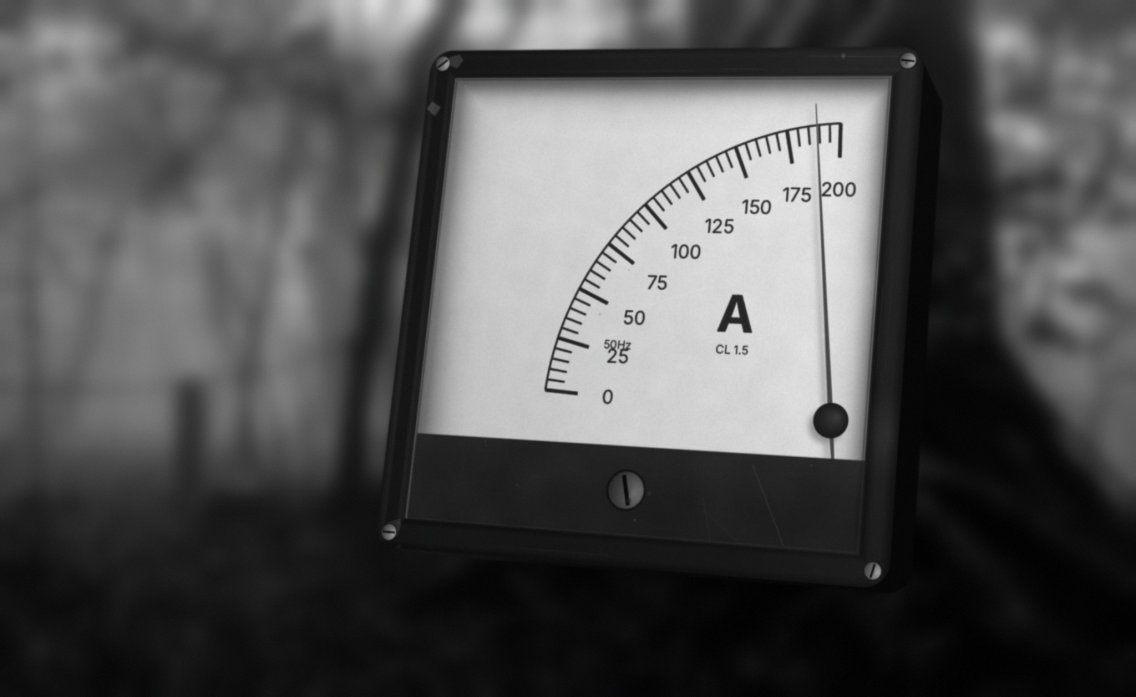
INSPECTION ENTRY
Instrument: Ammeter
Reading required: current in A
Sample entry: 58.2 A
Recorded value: 190 A
